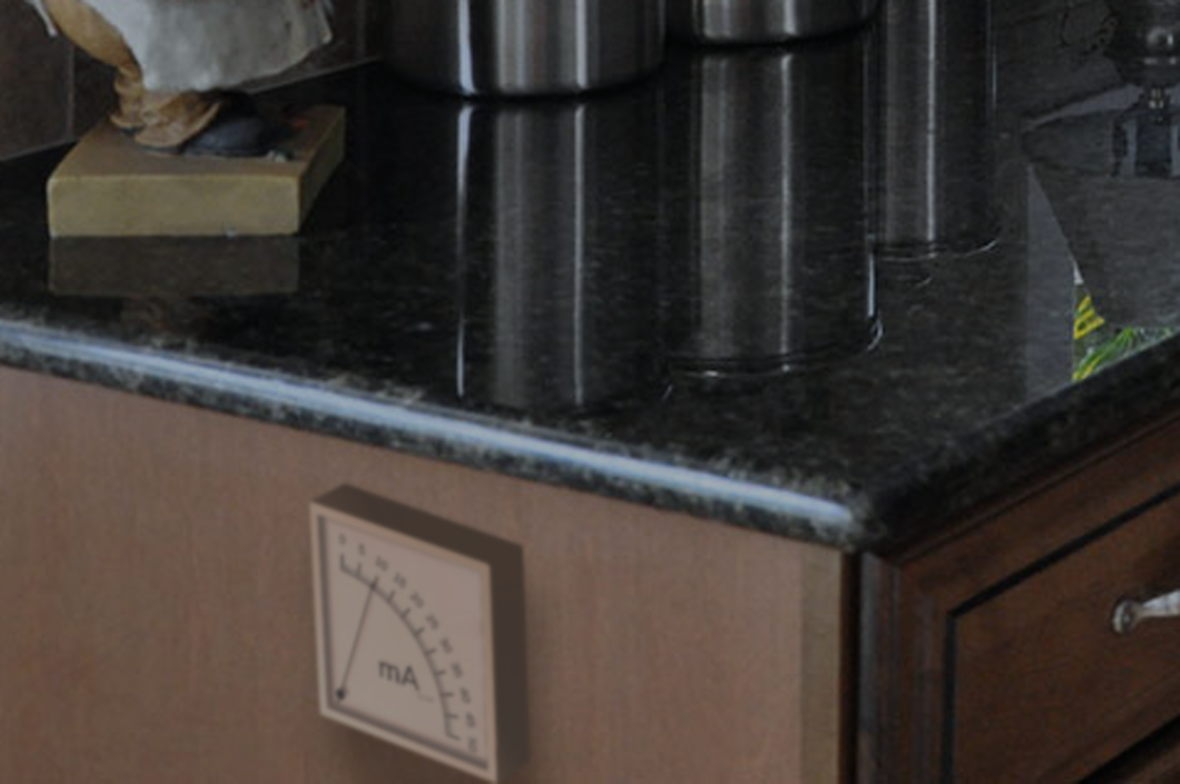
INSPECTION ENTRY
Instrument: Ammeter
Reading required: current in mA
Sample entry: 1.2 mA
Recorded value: 10 mA
